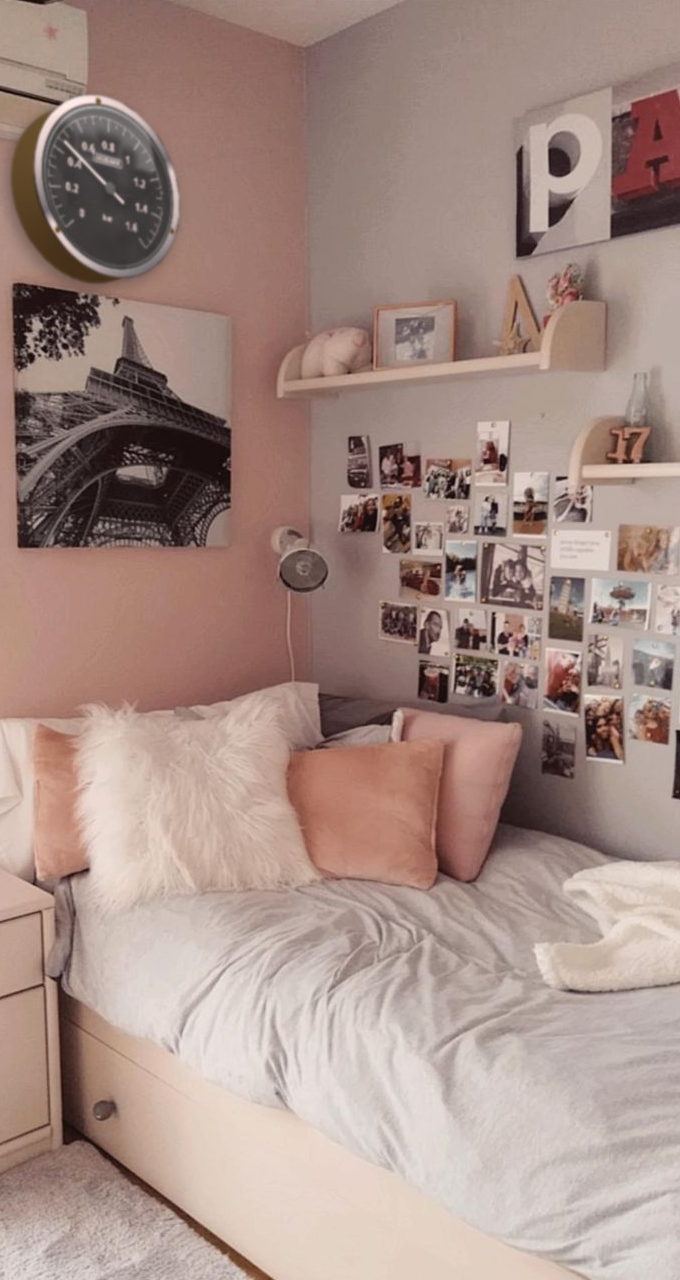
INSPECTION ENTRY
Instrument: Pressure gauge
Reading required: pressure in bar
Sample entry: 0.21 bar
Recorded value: 0.45 bar
